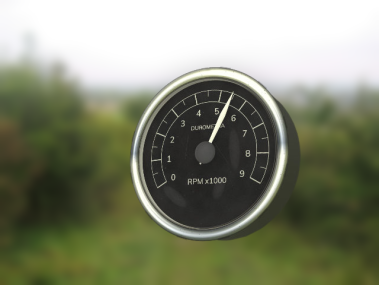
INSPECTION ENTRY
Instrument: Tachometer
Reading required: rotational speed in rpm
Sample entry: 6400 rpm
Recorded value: 5500 rpm
